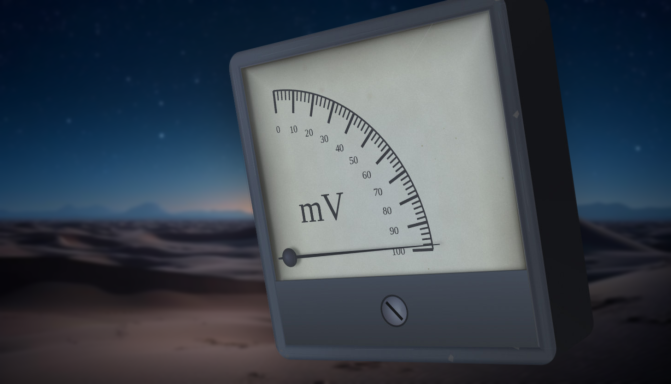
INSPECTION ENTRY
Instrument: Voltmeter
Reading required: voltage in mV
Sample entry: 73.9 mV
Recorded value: 98 mV
